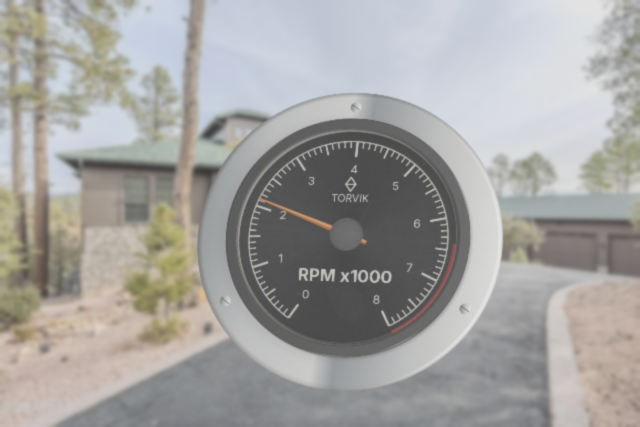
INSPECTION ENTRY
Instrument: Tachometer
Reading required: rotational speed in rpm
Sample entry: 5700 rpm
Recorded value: 2100 rpm
